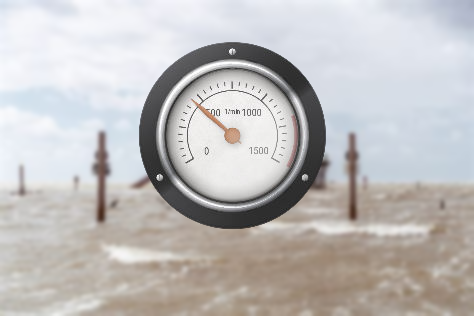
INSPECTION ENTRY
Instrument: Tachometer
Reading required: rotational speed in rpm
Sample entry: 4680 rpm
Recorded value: 450 rpm
